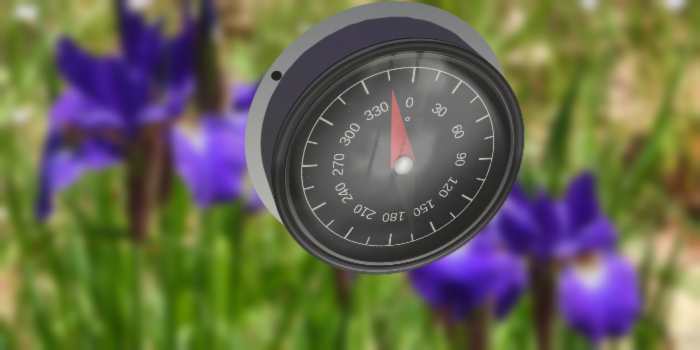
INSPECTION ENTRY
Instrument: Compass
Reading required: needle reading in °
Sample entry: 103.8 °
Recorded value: 345 °
